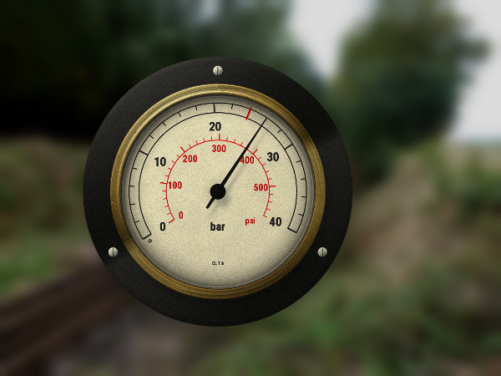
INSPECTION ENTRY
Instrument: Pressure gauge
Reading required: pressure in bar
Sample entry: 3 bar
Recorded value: 26 bar
